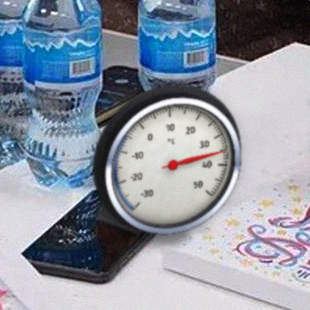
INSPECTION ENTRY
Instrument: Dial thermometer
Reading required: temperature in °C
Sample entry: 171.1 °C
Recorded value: 35 °C
